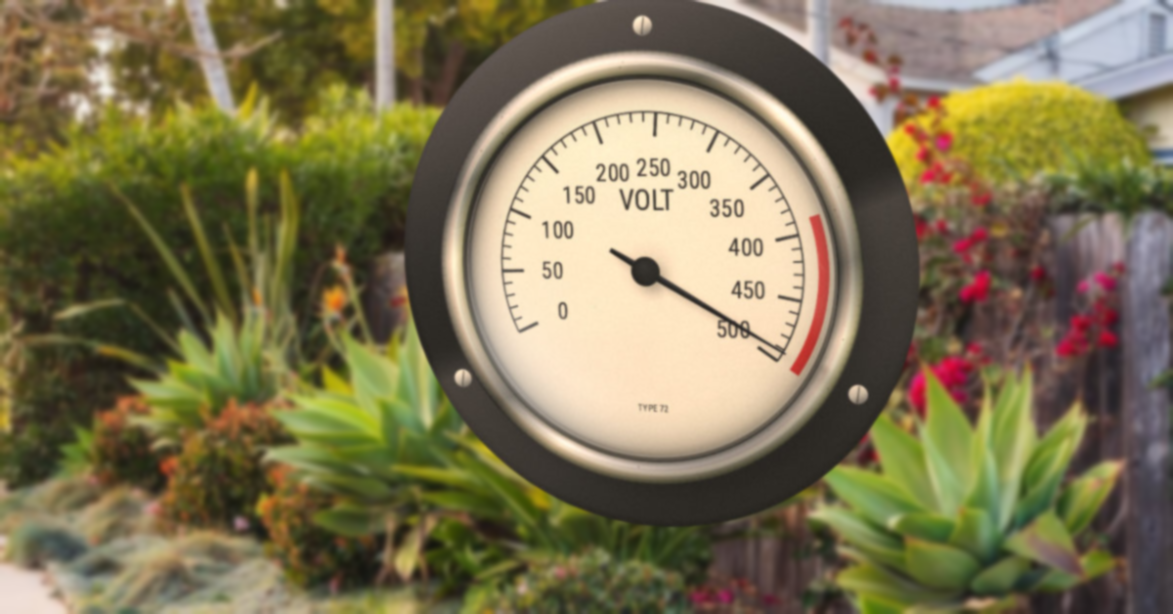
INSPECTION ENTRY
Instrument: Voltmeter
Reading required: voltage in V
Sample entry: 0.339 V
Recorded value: 490 V
